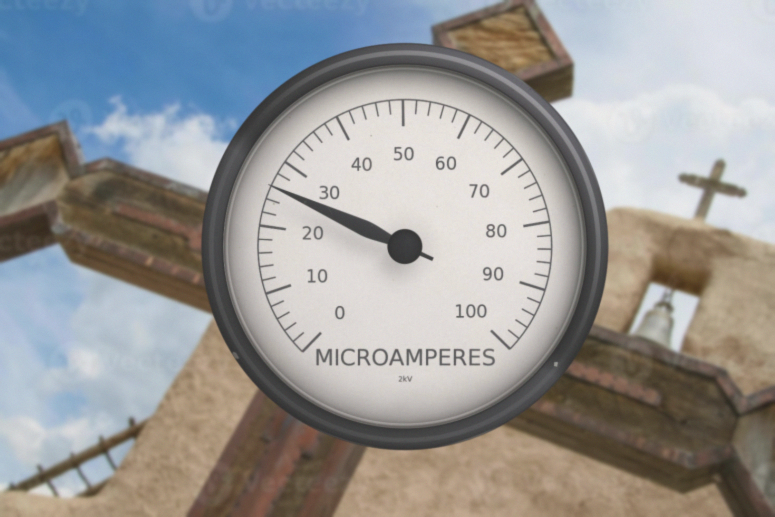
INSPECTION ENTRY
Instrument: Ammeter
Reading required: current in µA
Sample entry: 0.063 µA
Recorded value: 26 µA
